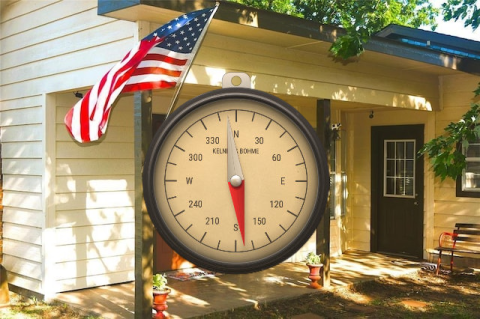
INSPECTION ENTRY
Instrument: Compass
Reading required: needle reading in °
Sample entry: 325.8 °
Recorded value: 172.5 °
